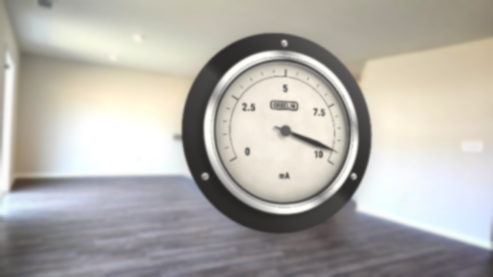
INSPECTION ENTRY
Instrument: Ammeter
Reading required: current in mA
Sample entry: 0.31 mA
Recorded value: 9.5 mA
